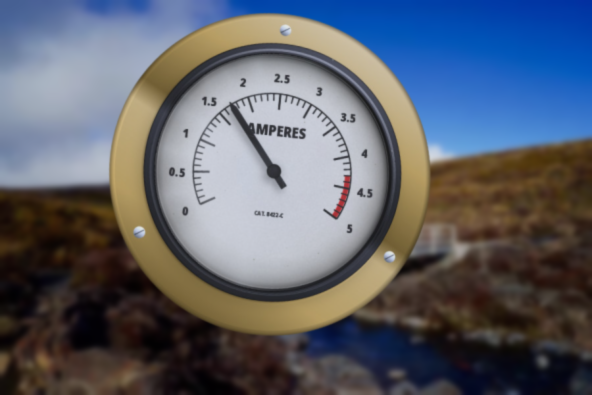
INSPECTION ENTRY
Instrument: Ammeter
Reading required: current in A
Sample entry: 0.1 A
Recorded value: 1.7 A
